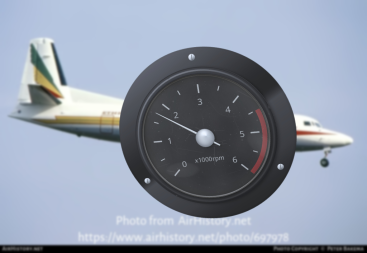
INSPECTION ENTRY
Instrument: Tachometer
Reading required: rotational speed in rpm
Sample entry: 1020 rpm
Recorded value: 1750 rpm
